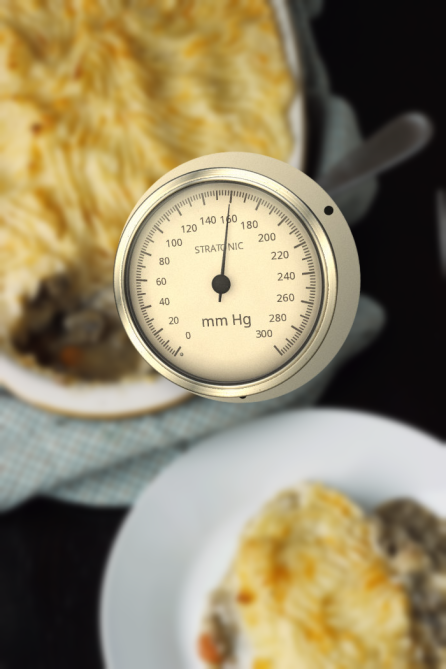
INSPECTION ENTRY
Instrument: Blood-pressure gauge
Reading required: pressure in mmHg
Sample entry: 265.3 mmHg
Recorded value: 160 mmHg
